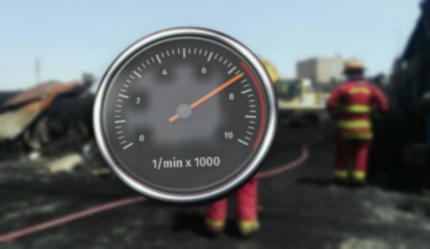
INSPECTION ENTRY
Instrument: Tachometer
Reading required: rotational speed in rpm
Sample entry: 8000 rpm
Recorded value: 7400 rpm
